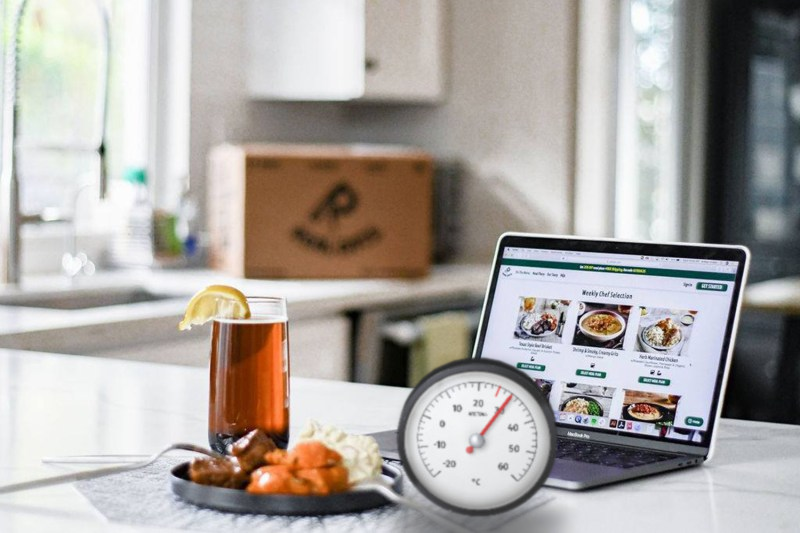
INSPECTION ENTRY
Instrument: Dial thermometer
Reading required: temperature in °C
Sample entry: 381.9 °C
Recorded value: 30 °C
